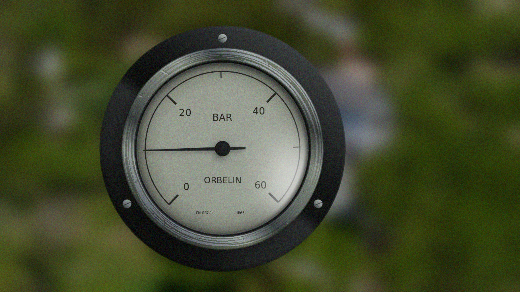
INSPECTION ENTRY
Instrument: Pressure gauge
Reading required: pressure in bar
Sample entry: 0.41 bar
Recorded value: 10 bar
